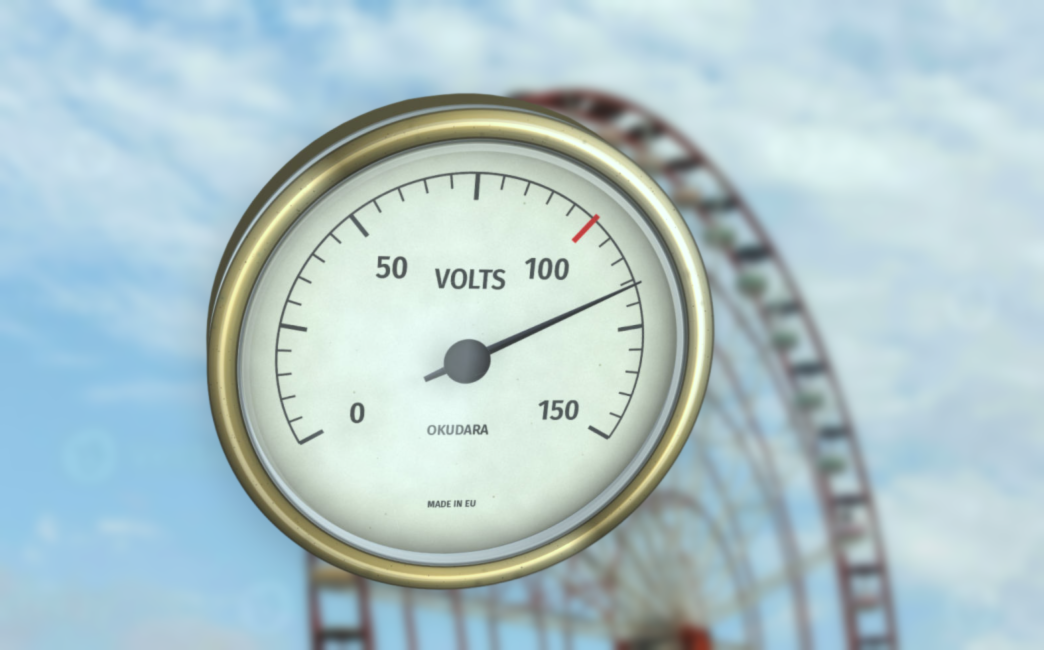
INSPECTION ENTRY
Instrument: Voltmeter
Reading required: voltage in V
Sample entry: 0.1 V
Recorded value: 115 V
